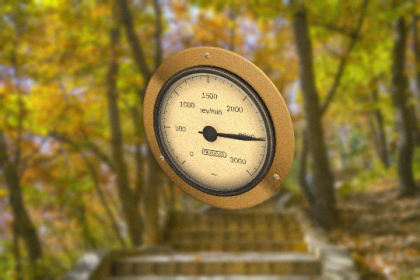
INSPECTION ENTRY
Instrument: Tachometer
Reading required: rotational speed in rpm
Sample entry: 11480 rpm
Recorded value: 2500 rpm
